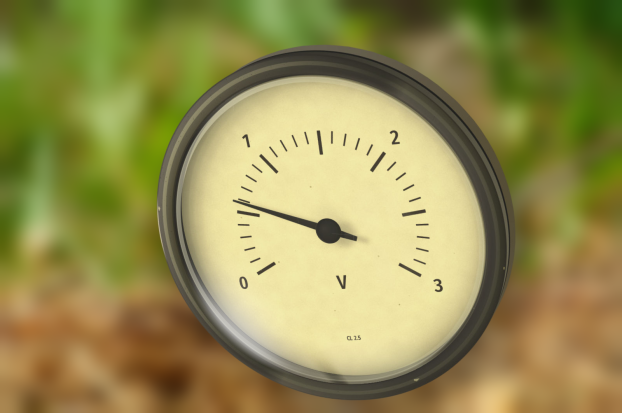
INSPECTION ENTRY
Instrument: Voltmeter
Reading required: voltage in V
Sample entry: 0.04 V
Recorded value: 0.6 V
